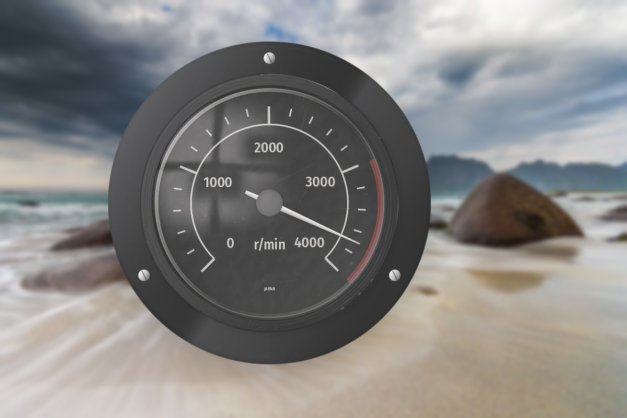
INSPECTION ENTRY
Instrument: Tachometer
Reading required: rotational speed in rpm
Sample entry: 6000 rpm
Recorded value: 3700 rpm
